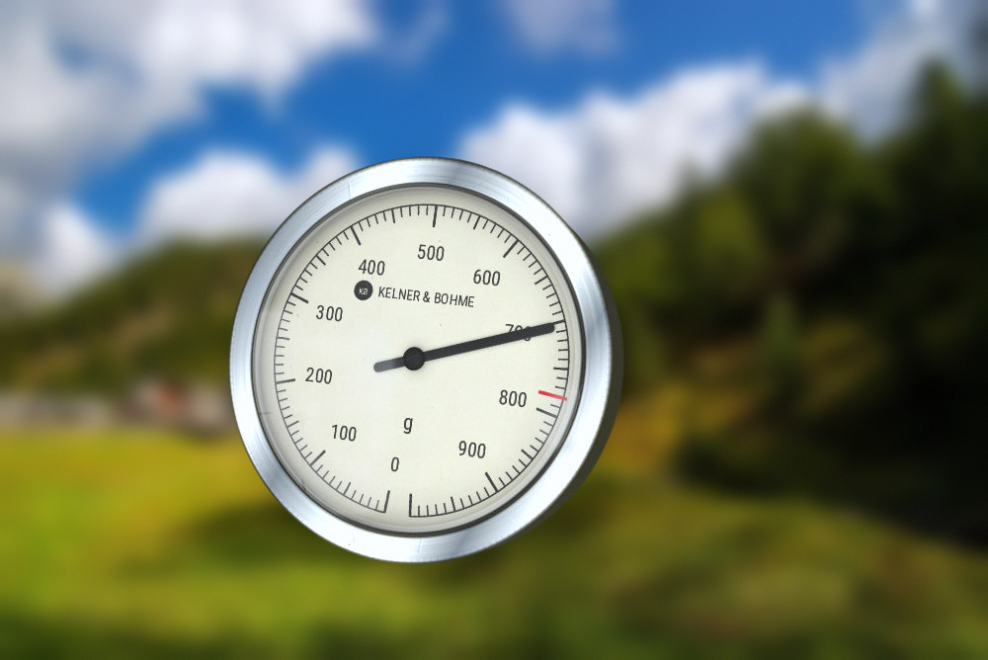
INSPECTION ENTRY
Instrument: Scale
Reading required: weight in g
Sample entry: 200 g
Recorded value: 705 g
